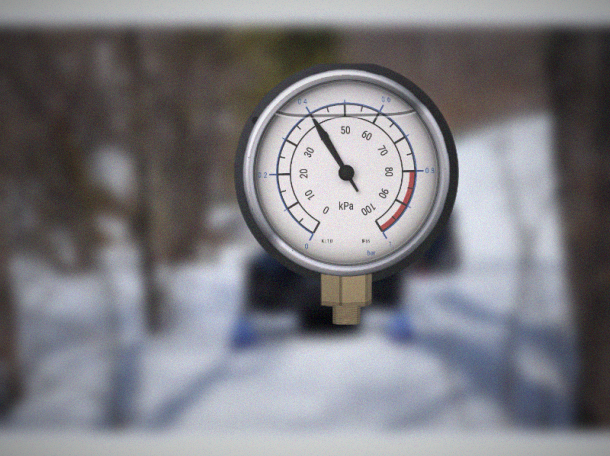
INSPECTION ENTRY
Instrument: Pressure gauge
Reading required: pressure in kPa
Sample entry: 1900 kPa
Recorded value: 40 kPa
